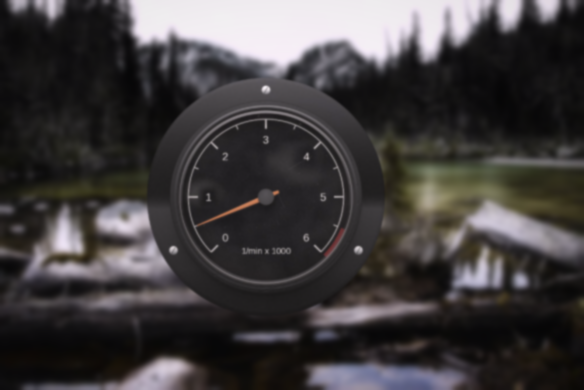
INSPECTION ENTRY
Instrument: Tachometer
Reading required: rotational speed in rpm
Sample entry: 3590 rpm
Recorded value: 500 rpm
